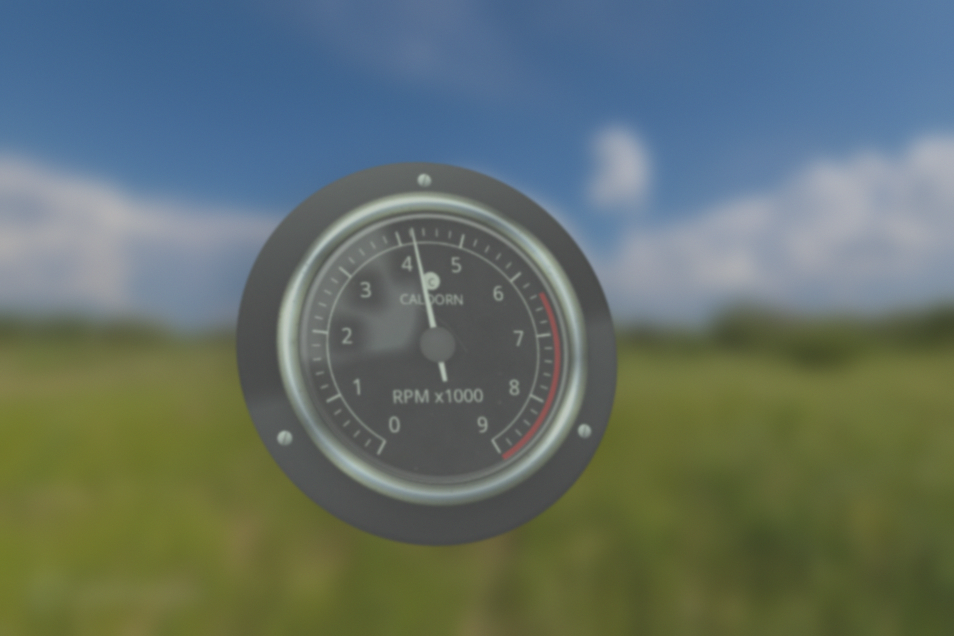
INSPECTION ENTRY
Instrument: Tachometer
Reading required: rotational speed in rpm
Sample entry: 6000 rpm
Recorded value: 4200 rpm
